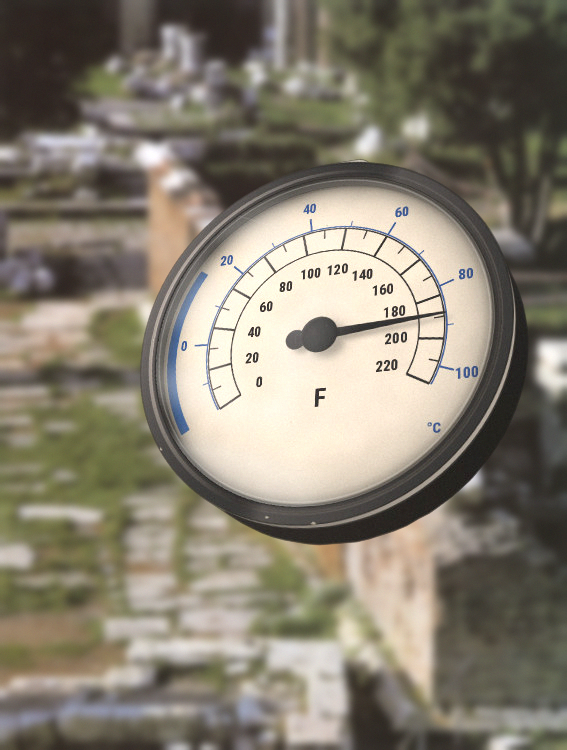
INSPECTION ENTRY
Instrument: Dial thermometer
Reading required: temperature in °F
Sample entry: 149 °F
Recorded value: 190 °F
